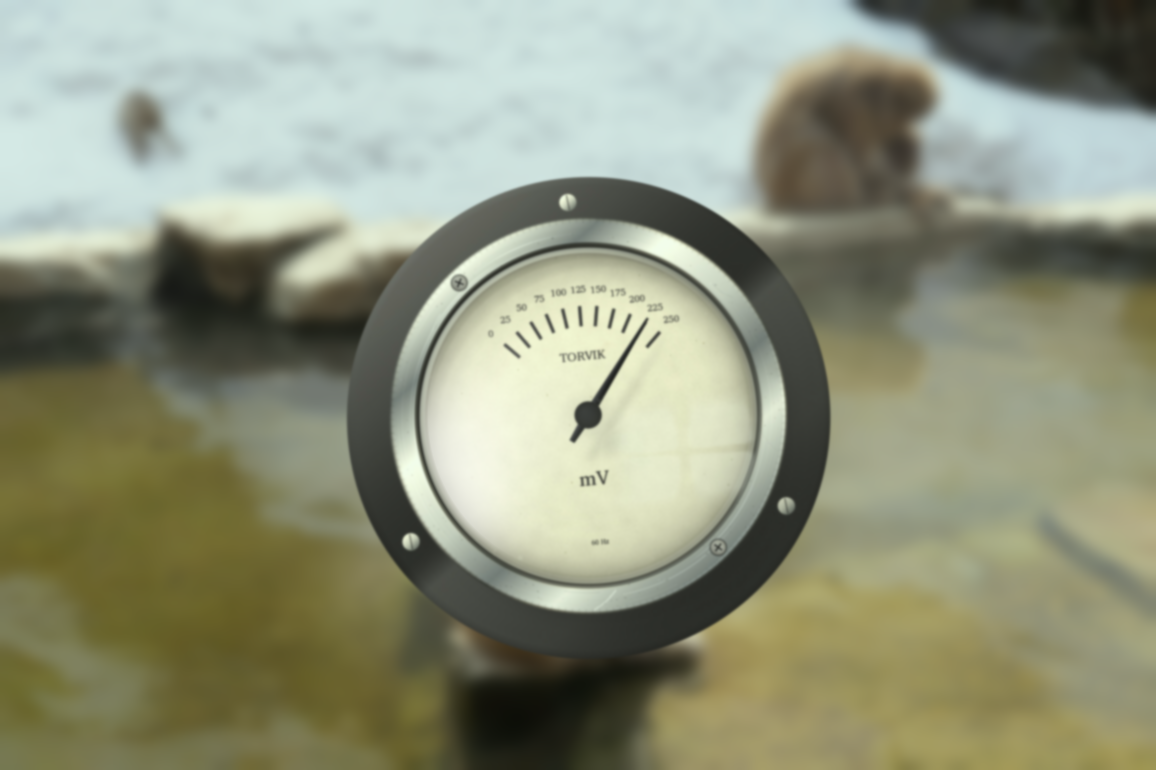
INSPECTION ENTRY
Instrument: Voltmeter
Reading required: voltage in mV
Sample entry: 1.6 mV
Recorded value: 225 mV
